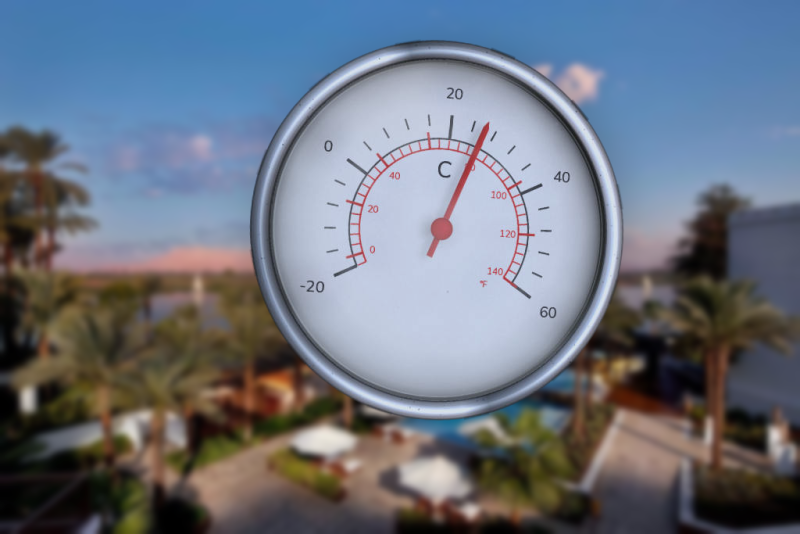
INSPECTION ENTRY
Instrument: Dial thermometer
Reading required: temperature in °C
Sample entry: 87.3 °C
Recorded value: 26 °C
